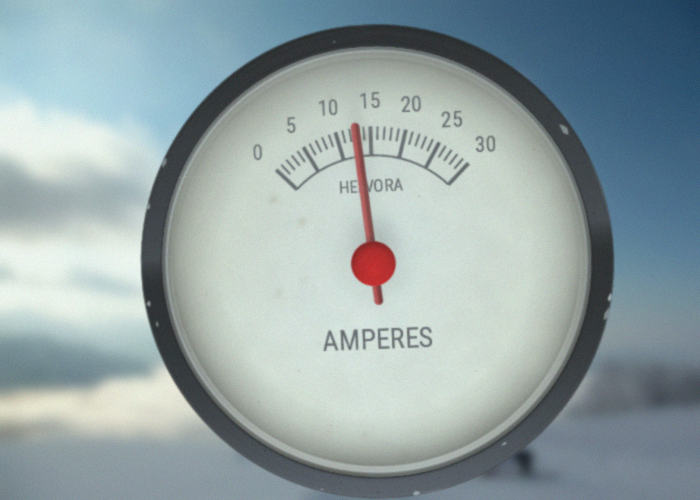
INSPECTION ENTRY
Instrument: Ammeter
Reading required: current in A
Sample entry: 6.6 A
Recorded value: 13 A
